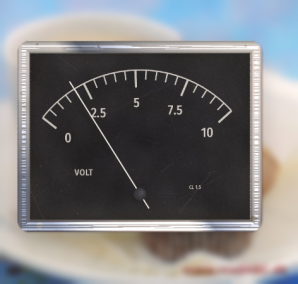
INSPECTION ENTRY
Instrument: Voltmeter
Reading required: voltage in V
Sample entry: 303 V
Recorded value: 2 V
